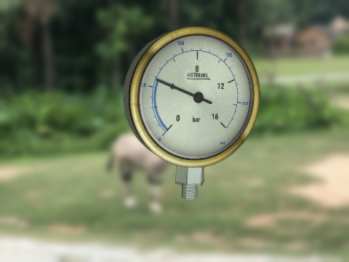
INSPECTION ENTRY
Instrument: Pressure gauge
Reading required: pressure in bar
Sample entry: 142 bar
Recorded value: 4 bar
